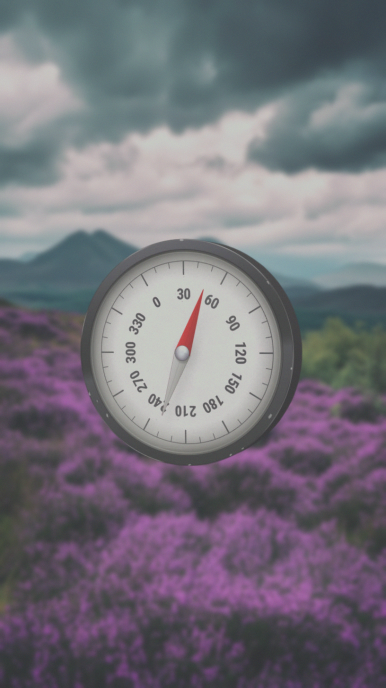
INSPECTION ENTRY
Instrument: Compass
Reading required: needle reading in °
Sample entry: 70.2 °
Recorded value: 50 °
